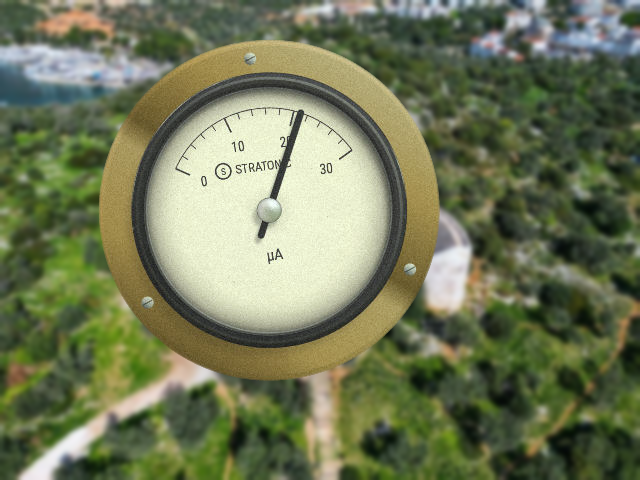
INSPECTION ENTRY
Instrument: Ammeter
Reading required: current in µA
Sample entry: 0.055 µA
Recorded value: 21 µA
